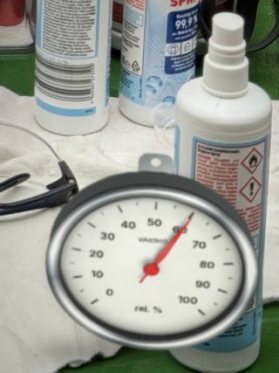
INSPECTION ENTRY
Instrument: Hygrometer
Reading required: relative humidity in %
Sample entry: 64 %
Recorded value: 60 %
